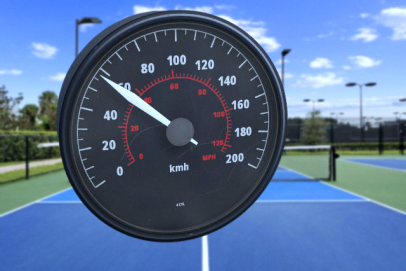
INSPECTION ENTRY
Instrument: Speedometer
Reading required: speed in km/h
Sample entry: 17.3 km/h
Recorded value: 57.5 km/h
